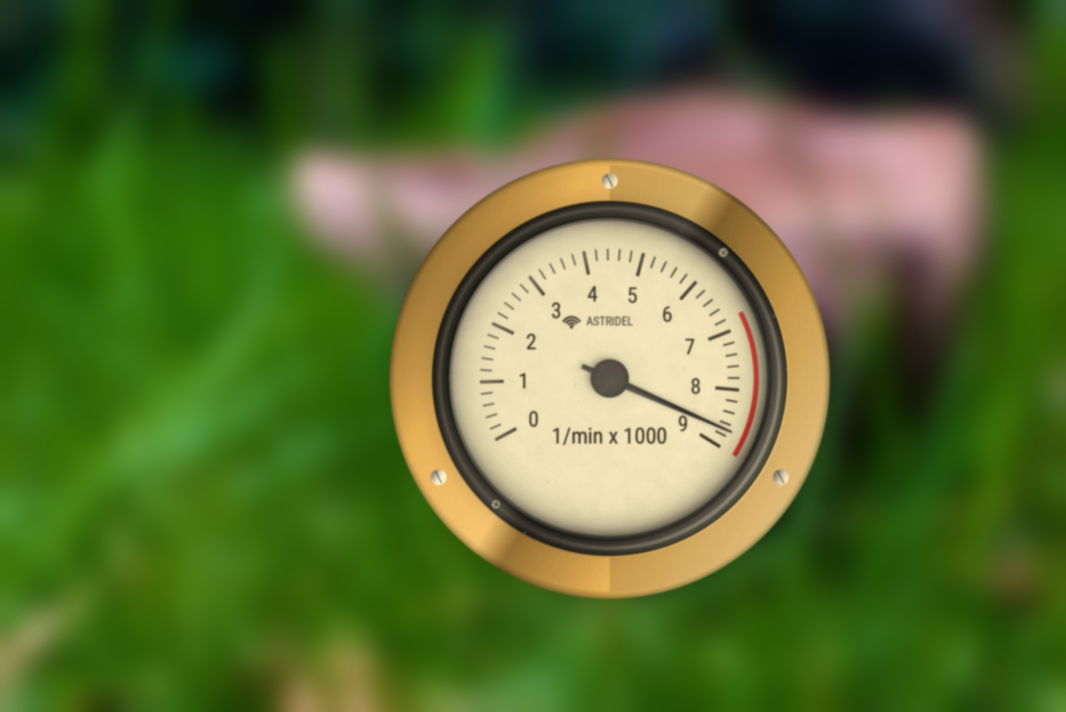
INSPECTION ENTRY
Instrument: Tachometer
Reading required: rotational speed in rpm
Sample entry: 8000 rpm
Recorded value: 8700 rpm
